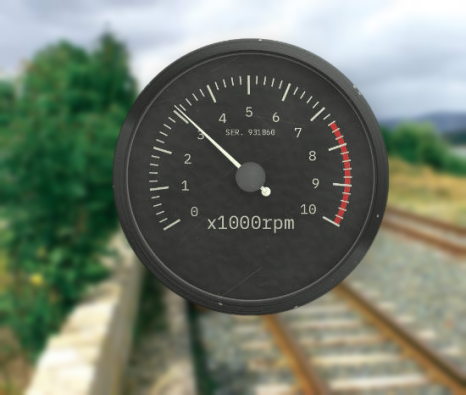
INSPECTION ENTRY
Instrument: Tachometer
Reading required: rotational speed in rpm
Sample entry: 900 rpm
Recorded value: 3100 rpm
